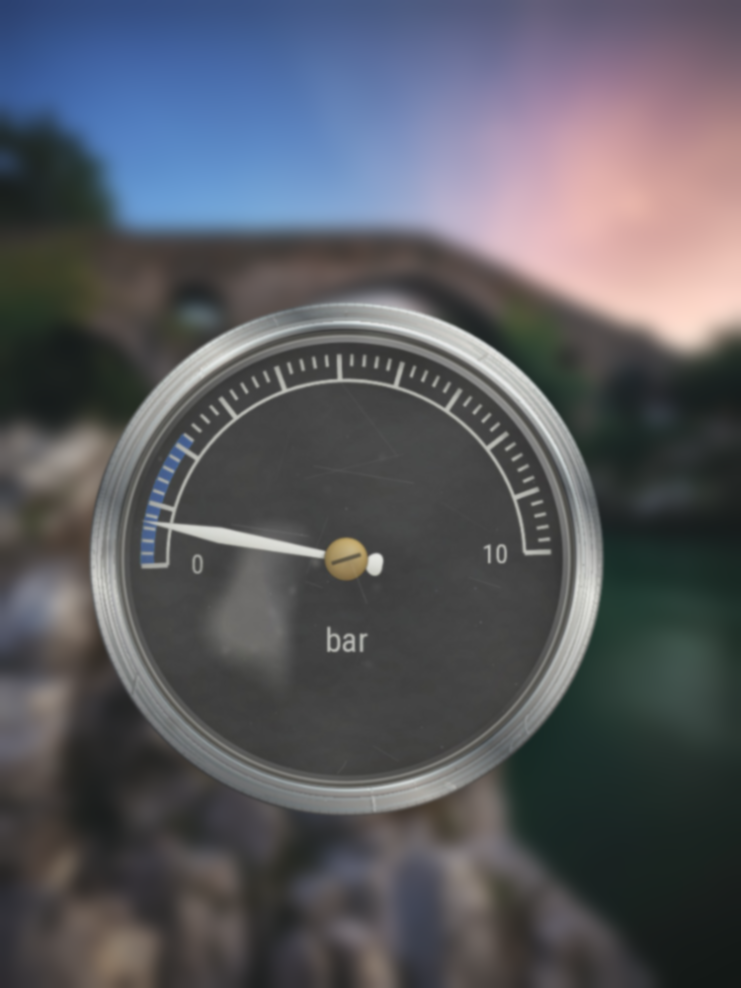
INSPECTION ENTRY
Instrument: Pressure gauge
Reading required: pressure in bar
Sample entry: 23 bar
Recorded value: 0.7 bar
